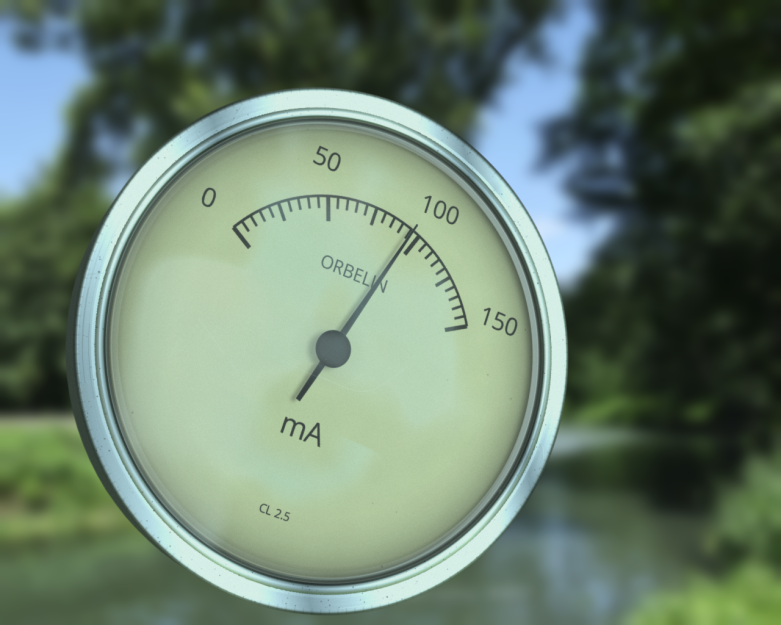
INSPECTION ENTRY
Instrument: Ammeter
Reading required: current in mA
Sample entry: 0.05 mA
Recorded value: 95 mA
